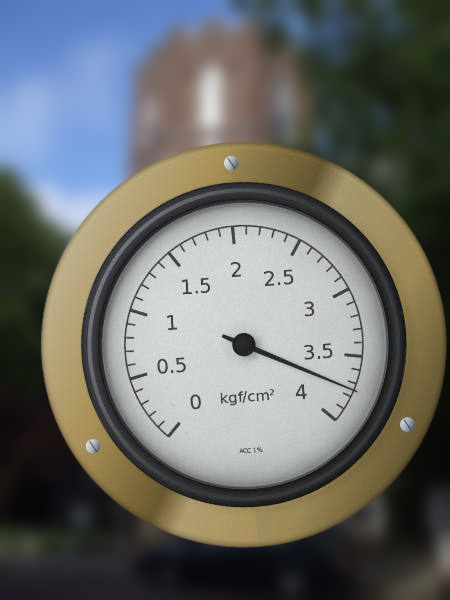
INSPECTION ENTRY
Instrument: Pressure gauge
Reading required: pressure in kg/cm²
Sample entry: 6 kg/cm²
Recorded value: 3.75 kg/cm²
